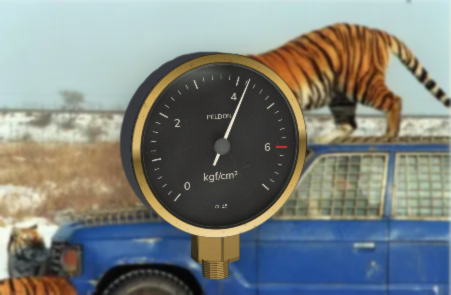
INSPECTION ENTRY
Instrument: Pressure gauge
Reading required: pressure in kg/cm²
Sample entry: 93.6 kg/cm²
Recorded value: 4.2 kg/cm²
